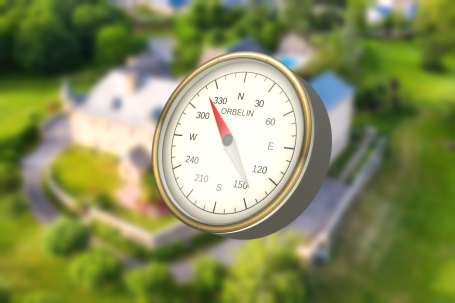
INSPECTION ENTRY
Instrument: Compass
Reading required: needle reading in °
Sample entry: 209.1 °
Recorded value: 320 °
